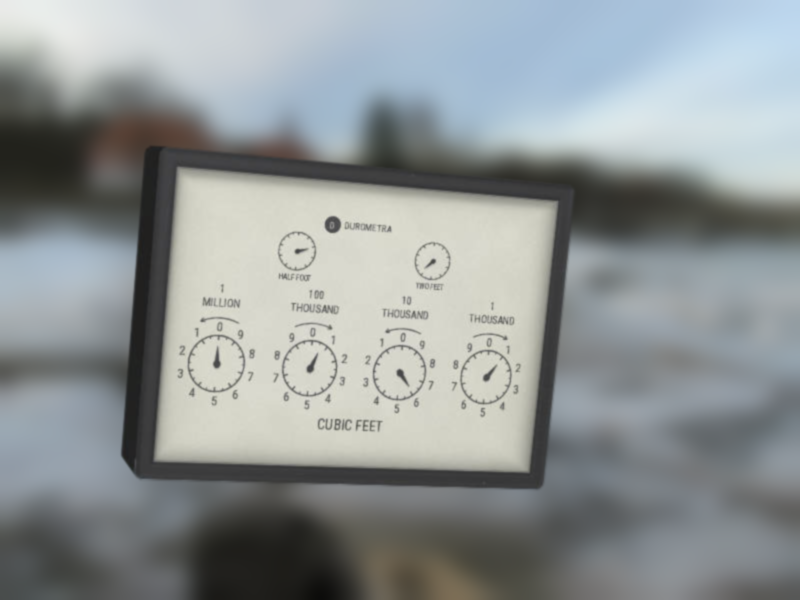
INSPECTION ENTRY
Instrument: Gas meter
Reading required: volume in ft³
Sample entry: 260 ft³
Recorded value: 6100 ft³
